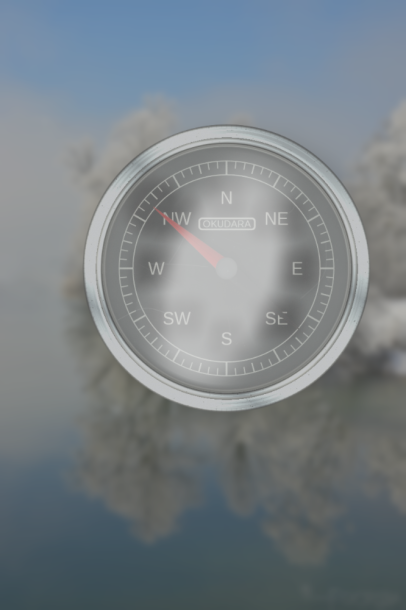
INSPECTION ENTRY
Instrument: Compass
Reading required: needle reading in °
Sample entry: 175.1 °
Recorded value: 310 °
